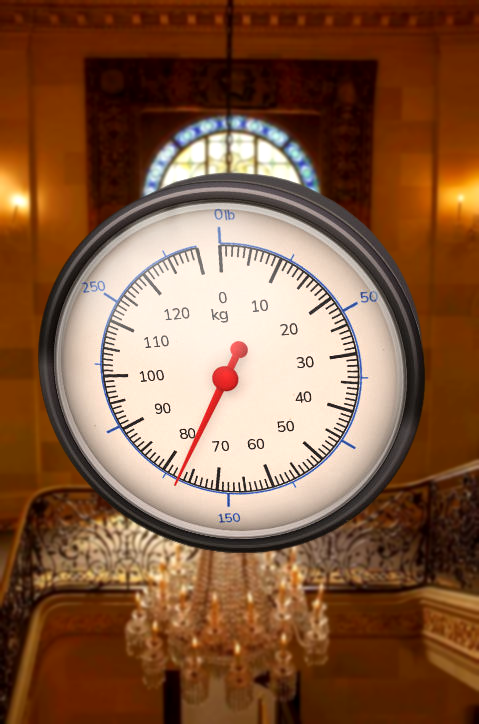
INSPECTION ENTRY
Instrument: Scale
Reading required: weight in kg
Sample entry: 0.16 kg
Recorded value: 77 kg
